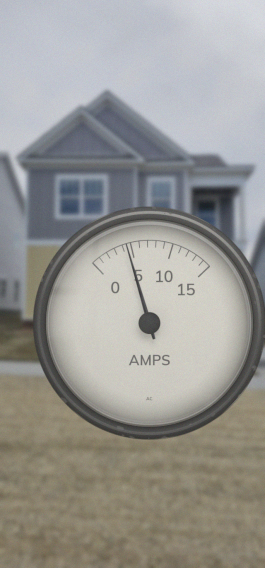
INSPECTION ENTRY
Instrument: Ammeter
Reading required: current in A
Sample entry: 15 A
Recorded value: 4.5 A
